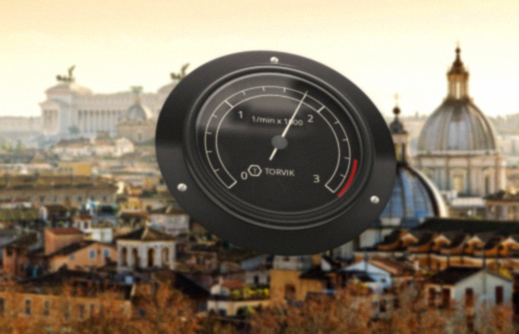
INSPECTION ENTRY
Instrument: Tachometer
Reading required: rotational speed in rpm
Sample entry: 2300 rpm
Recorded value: 1800 rpm
